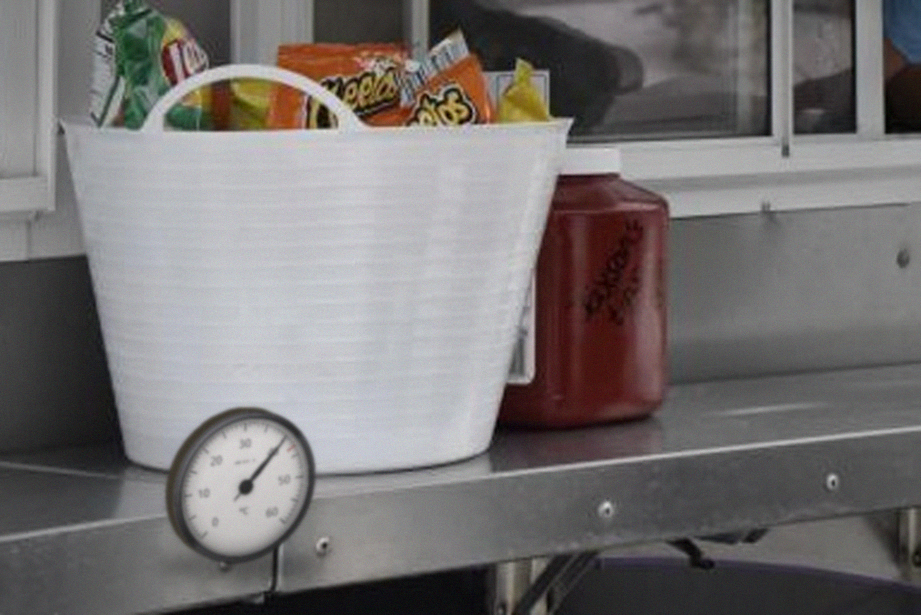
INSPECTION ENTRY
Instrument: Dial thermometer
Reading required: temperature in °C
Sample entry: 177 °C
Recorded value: 40 °C
